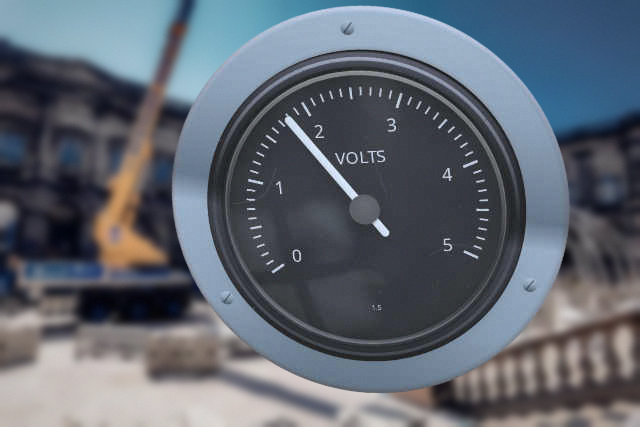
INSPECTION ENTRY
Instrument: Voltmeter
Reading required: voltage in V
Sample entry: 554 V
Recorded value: 1.8 V
